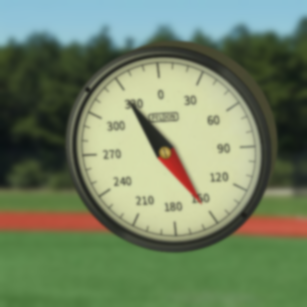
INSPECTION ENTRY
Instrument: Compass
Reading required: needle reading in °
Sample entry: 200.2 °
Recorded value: 150 °
